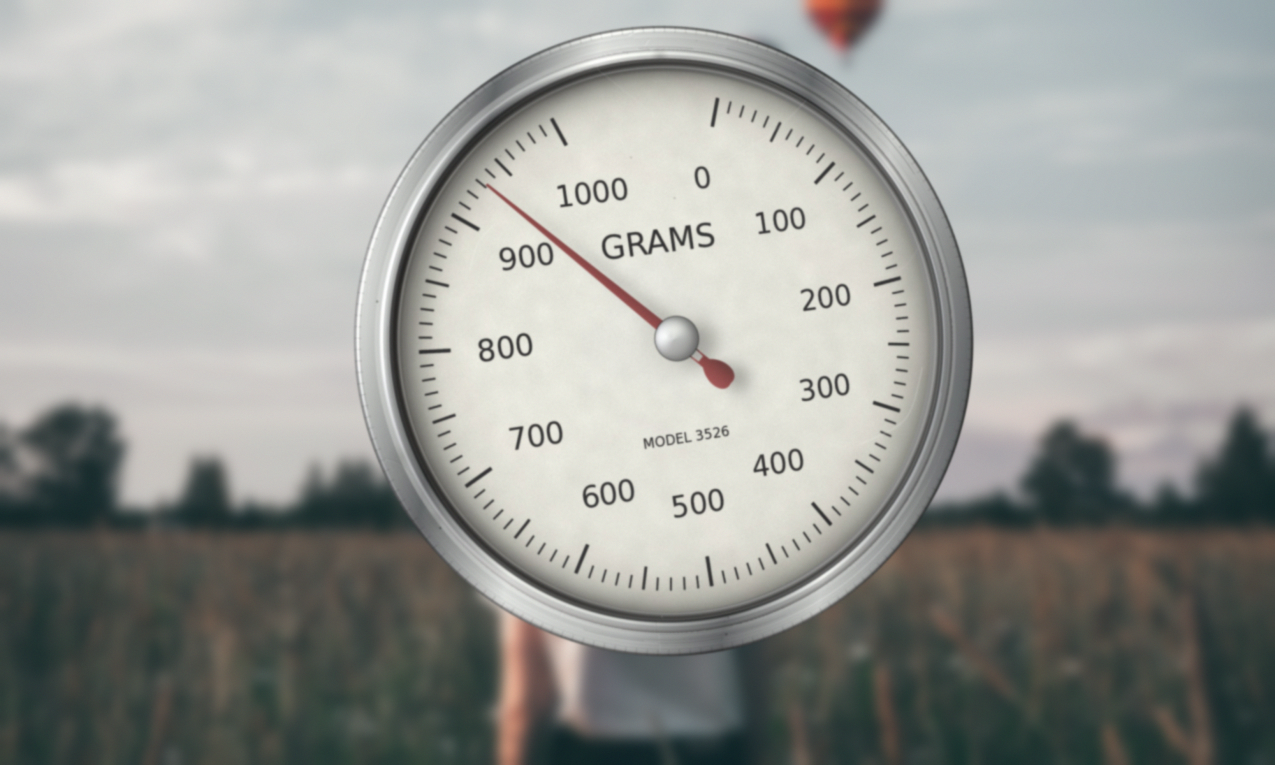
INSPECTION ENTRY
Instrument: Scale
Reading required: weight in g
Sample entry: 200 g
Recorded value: 930 g
